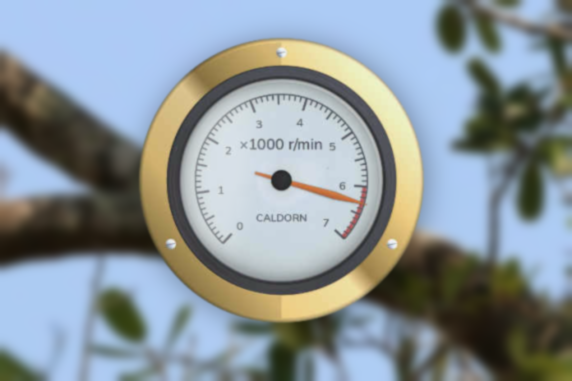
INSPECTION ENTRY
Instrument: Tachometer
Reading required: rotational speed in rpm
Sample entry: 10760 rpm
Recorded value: 6300 rpm
